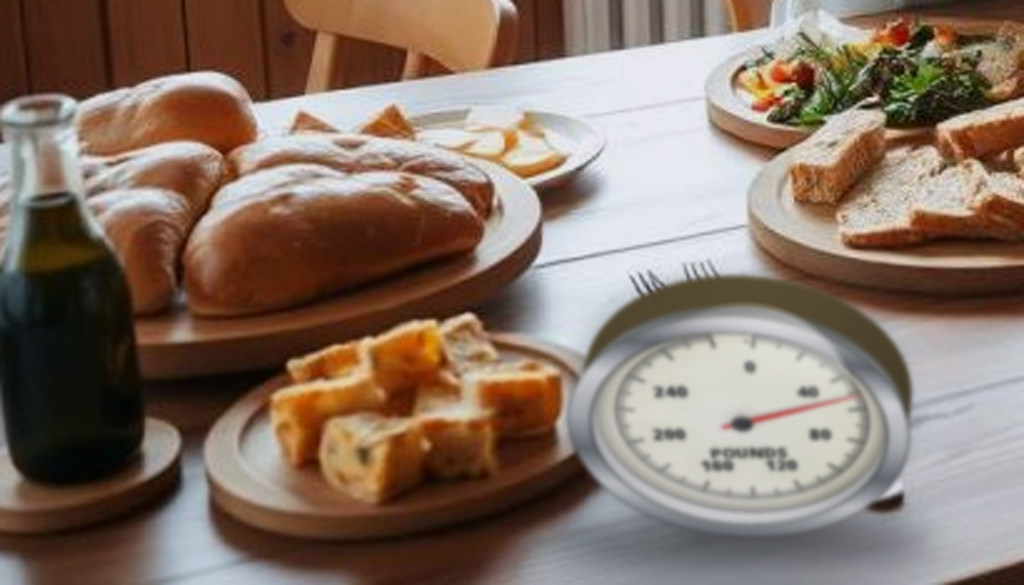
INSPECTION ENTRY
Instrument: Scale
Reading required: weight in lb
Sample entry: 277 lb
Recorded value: 50 lb
